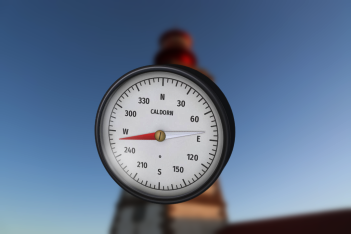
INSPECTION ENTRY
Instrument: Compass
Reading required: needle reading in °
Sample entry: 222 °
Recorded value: 260 °
